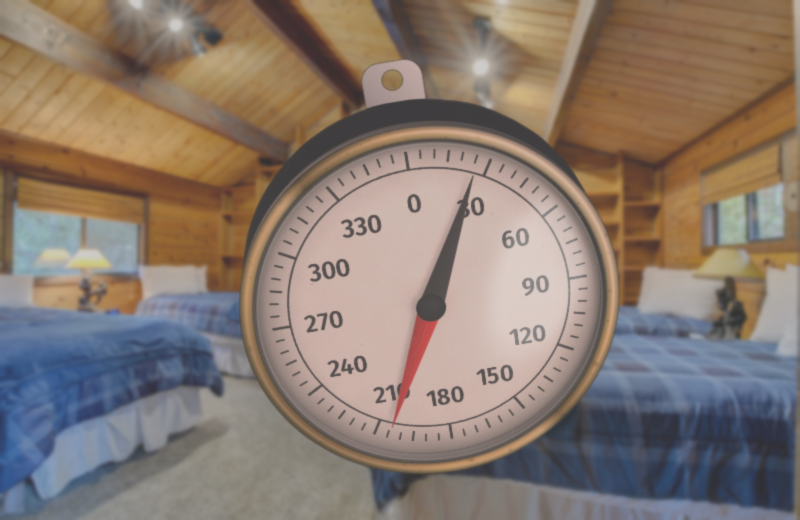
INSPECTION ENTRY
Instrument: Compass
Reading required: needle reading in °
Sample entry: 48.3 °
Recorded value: 205 °
